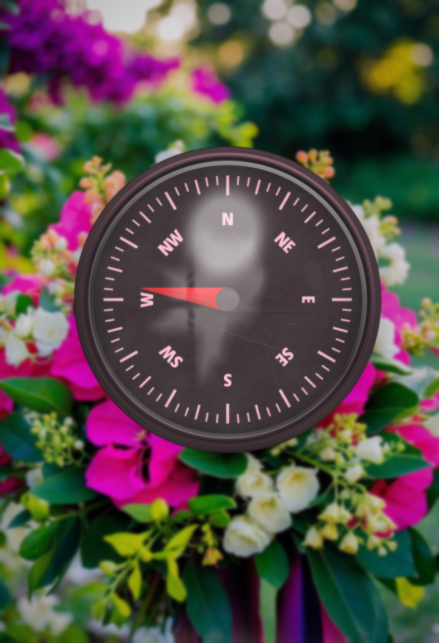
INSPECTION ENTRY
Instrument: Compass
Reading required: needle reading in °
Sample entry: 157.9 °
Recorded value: 277.5 °
